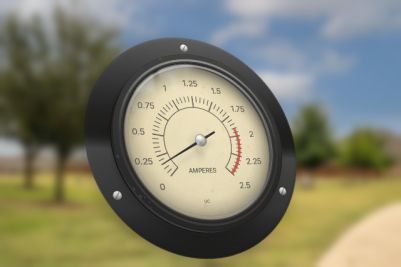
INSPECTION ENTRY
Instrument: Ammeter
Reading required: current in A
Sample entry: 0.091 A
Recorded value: 0.15 A
